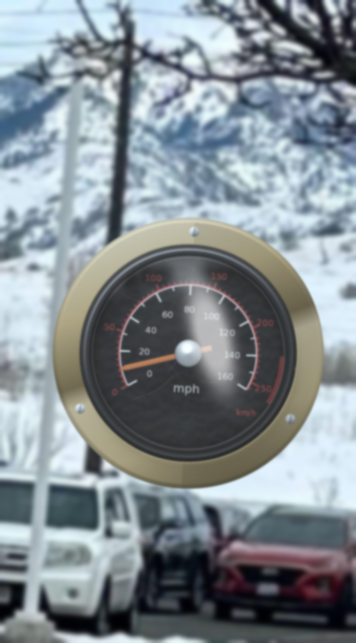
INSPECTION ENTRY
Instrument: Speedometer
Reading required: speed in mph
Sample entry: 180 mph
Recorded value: 10 mph
